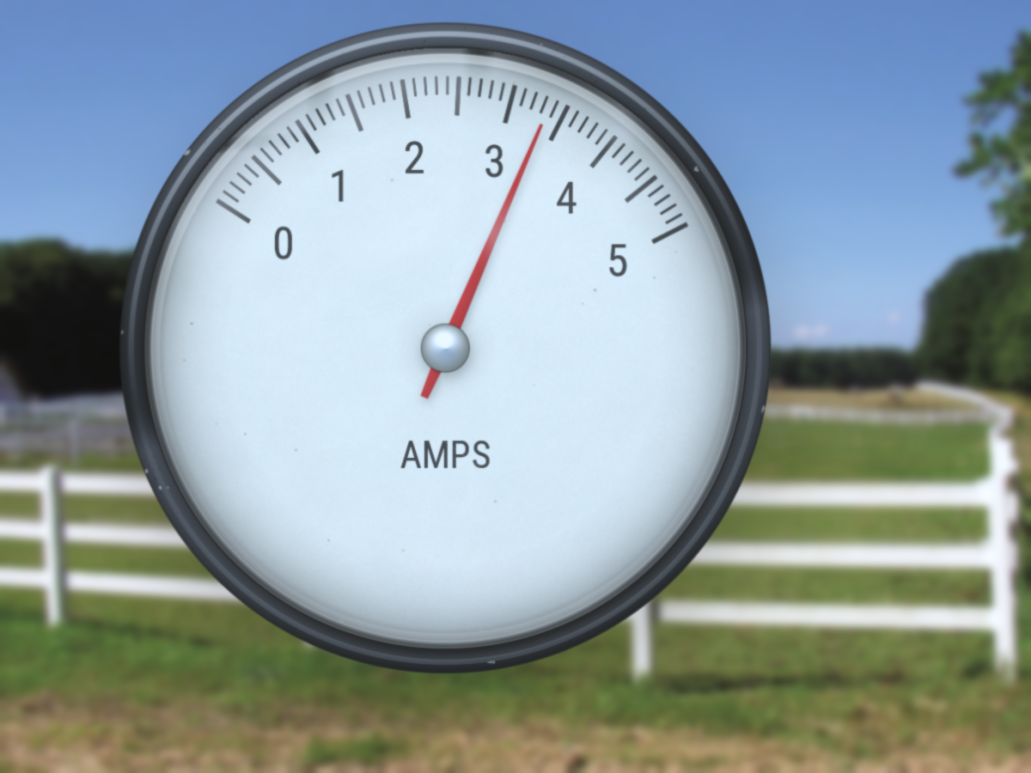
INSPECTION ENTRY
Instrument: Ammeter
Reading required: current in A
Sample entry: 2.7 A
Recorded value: 3.35 A
